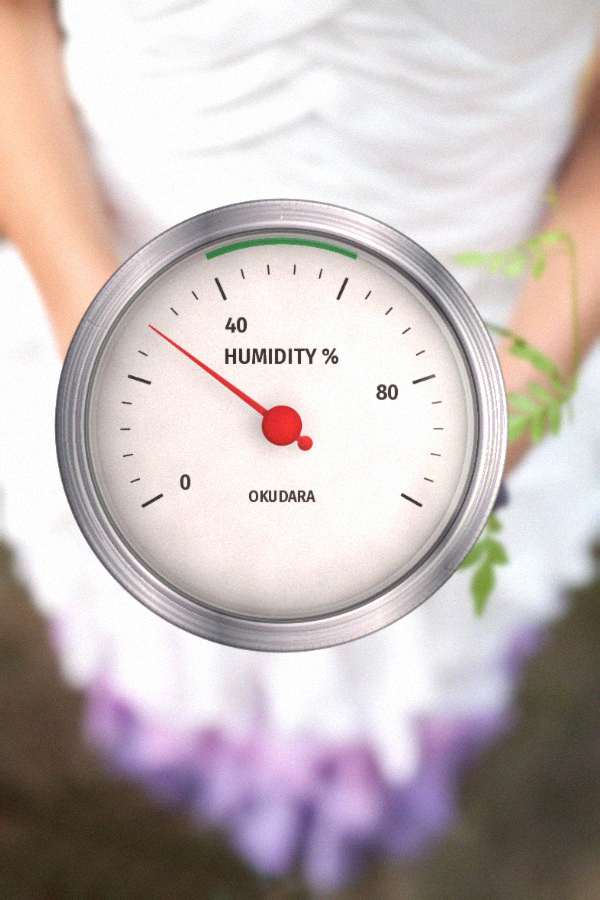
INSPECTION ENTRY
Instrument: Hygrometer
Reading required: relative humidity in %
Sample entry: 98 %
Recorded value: 28 %
